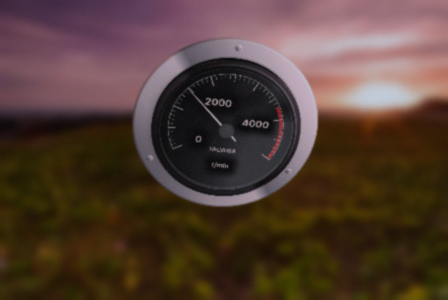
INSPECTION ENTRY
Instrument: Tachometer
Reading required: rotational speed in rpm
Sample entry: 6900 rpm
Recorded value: 1500 rpm
